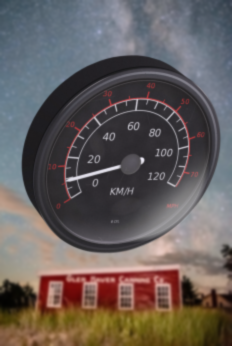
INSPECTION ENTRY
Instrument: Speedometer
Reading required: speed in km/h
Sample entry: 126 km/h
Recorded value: 10 km/h
